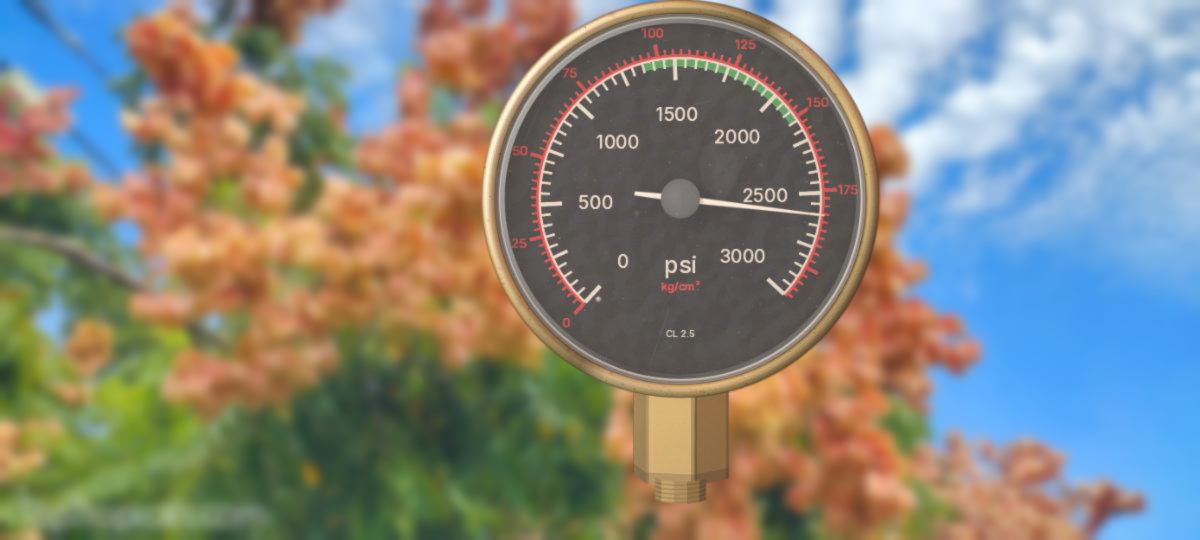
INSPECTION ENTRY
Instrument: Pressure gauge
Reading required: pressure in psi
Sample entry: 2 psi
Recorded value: 2600 psi
